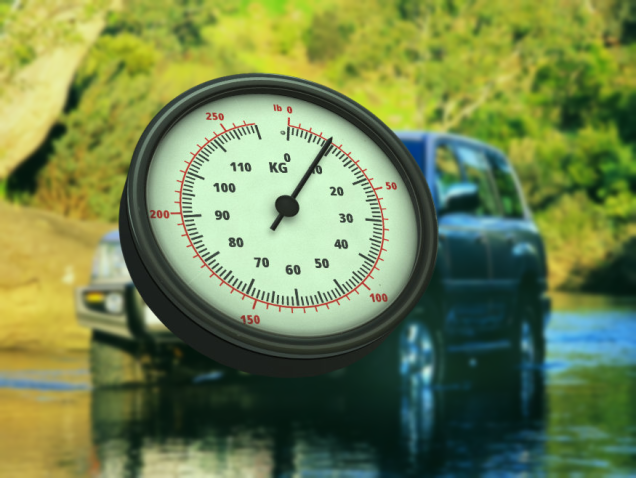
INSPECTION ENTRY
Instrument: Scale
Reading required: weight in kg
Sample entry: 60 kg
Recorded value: 9 kg
